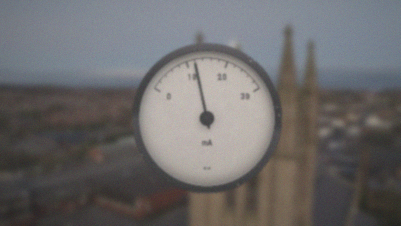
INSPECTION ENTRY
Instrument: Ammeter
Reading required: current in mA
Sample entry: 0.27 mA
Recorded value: 12 mA
